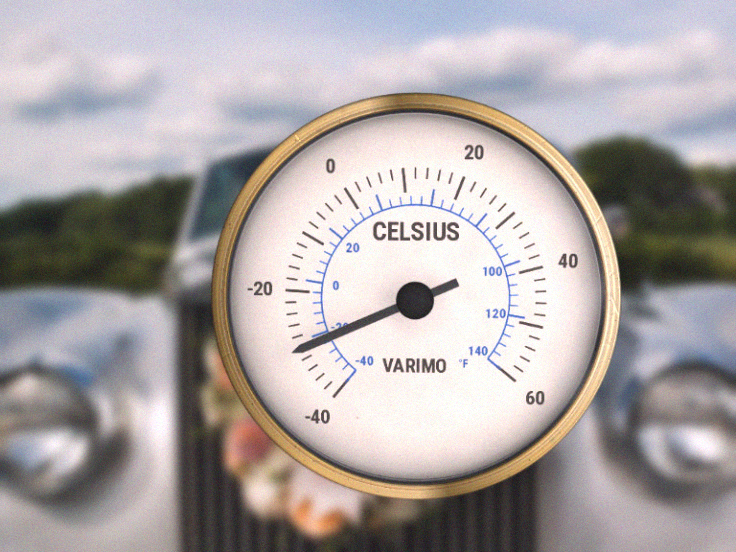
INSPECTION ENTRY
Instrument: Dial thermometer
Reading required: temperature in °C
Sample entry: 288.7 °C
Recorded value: -30 °C
